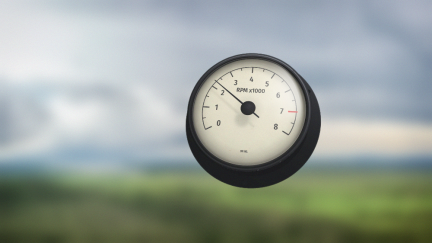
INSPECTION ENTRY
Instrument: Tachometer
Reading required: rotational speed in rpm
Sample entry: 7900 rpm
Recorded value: 2250 rpm
